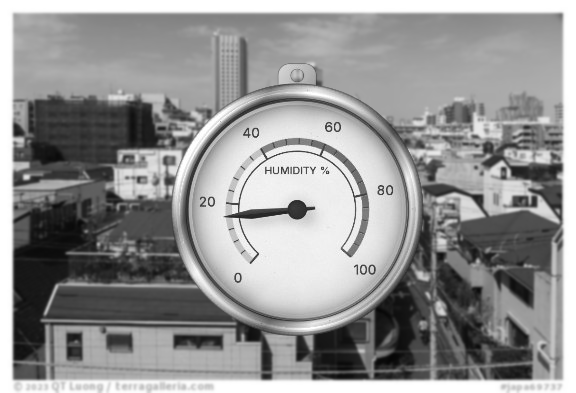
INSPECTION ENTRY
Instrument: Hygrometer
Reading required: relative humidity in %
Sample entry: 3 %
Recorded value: 16 %
